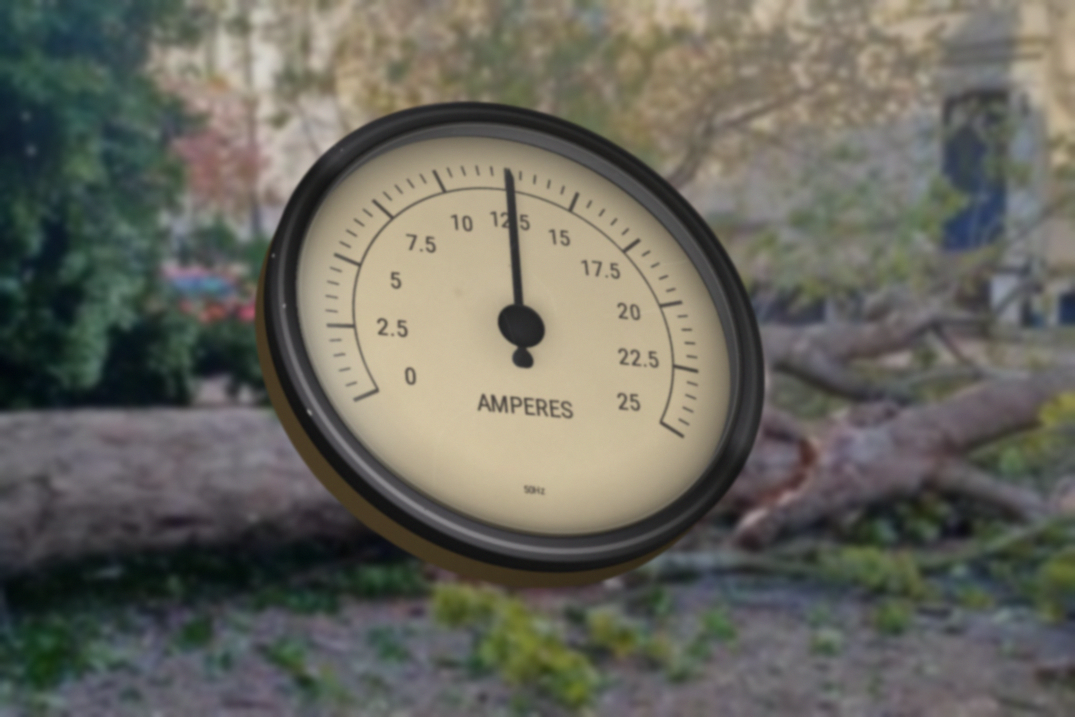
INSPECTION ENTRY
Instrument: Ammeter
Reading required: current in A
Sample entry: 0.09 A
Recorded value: 12.5 A
